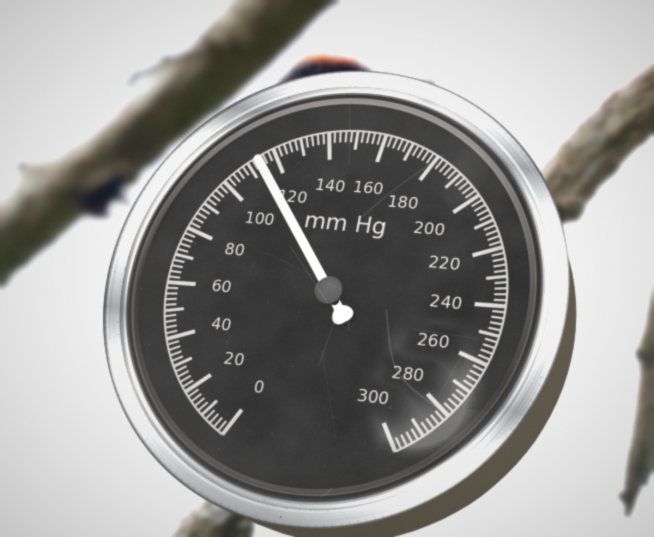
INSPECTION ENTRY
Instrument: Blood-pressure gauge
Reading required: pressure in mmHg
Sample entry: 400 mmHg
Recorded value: 114 mmHg
